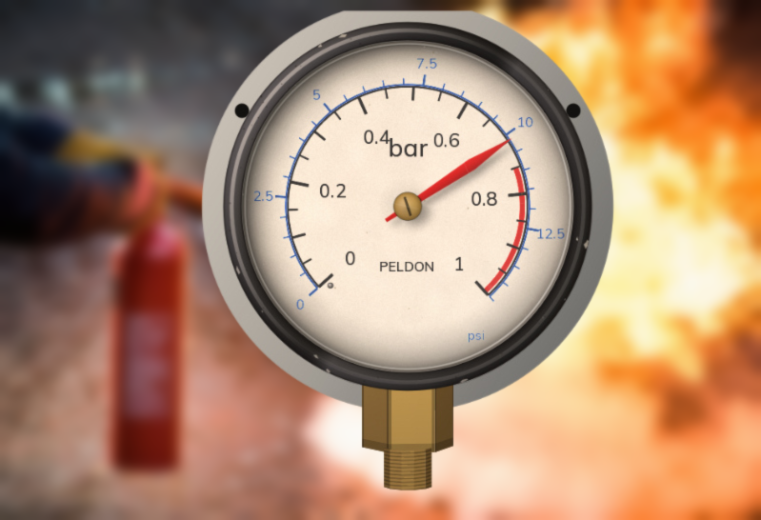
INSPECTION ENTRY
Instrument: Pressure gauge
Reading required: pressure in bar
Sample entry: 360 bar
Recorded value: 0.7 bar
